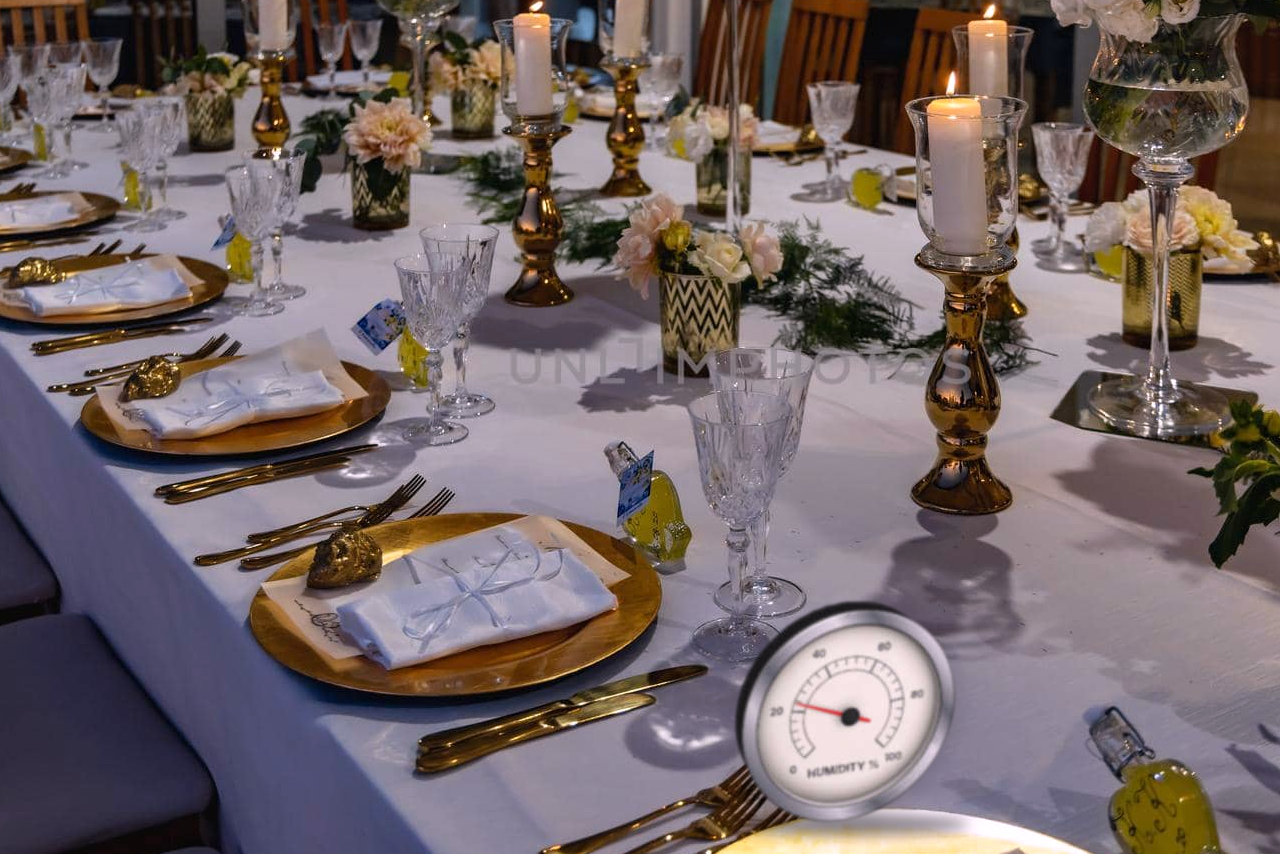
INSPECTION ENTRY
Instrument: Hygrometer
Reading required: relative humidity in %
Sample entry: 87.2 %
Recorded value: 24 %
